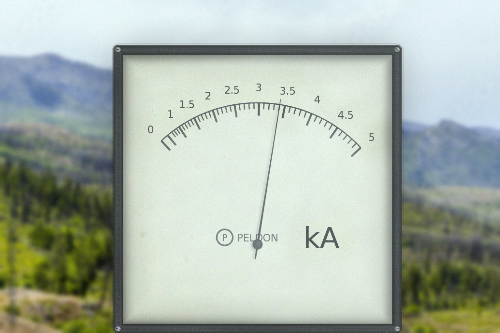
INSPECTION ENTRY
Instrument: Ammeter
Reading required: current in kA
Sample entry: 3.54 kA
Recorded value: 3.4 kA
